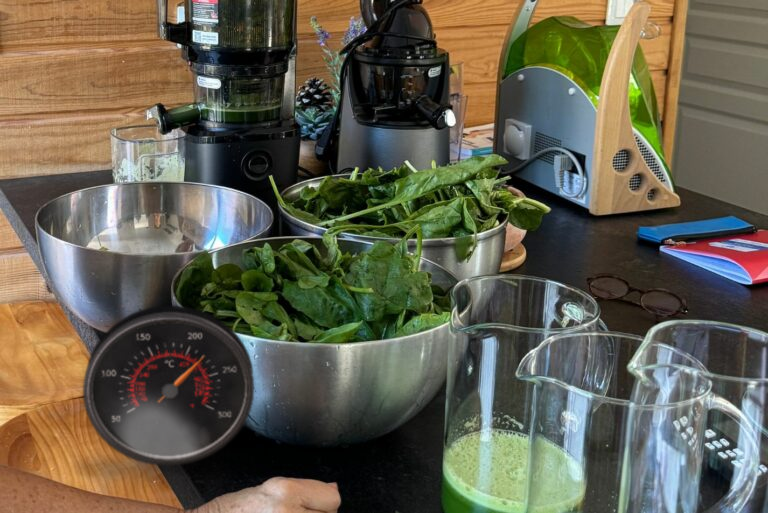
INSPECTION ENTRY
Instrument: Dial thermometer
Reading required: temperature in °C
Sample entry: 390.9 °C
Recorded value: 220 °C
